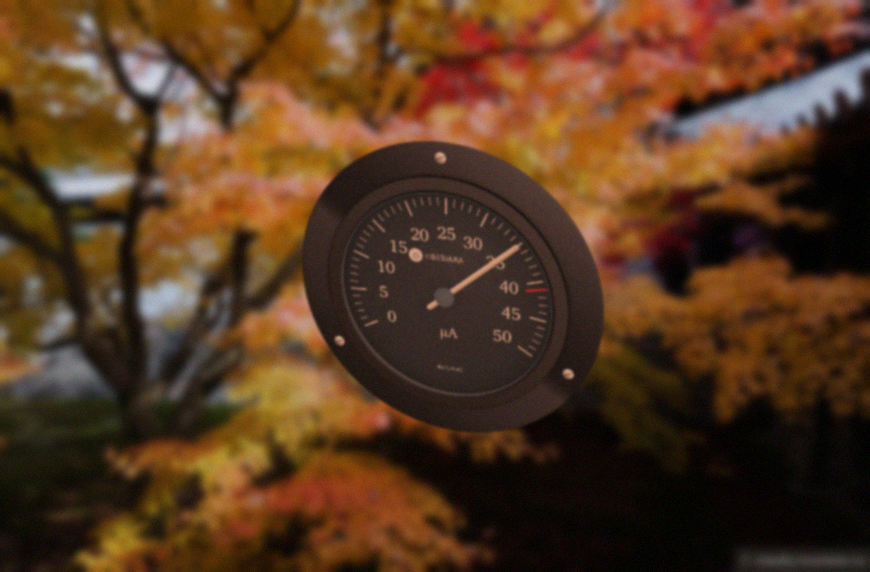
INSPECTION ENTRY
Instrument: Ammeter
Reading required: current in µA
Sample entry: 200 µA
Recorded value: 35 µA
